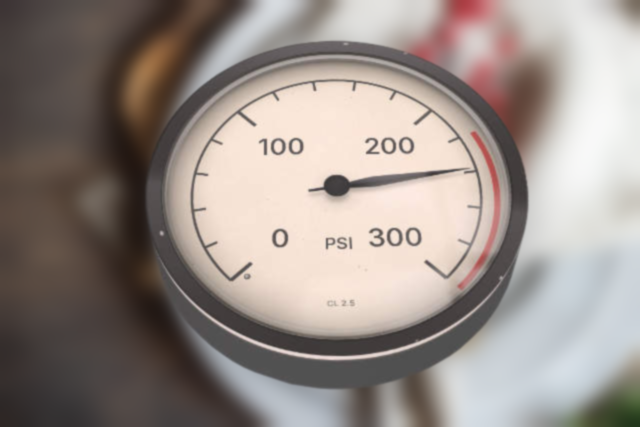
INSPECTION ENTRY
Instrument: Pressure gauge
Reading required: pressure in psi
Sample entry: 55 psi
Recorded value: 240 psi
